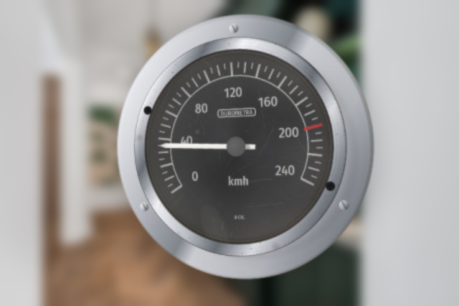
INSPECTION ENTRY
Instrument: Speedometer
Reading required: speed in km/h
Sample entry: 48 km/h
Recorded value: 35 km/h
